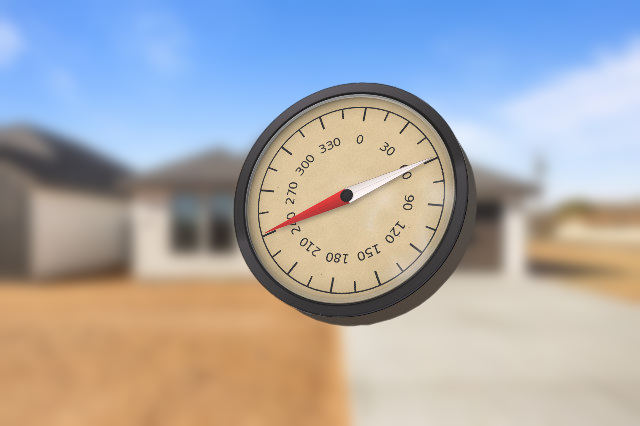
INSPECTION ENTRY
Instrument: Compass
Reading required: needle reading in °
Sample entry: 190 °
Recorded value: 240 °
